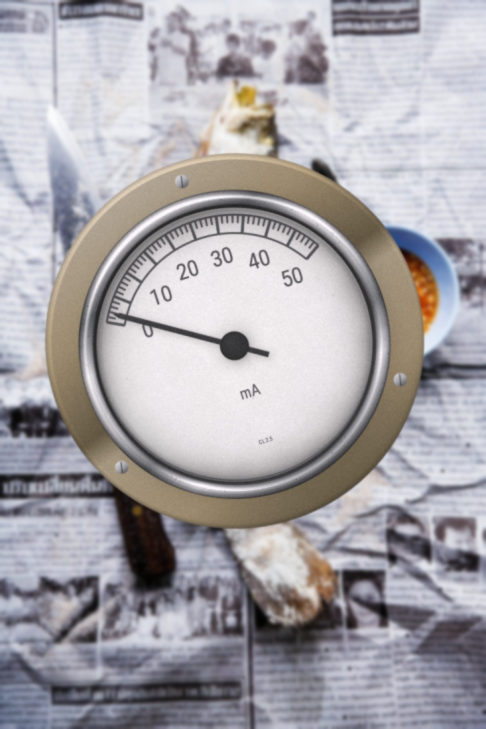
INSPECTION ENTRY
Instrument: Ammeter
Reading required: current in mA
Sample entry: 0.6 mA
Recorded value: 2 mA
